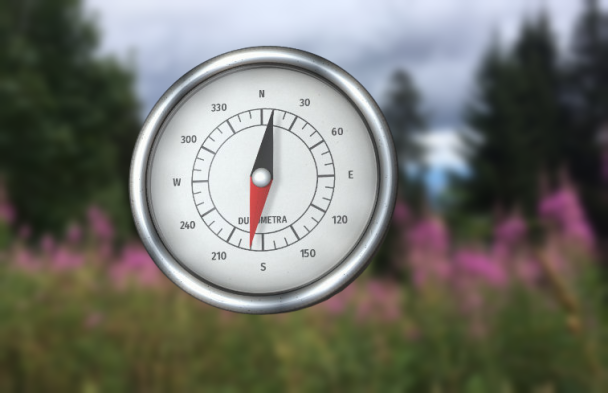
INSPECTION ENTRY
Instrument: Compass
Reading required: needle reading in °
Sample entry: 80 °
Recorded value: 190 °
